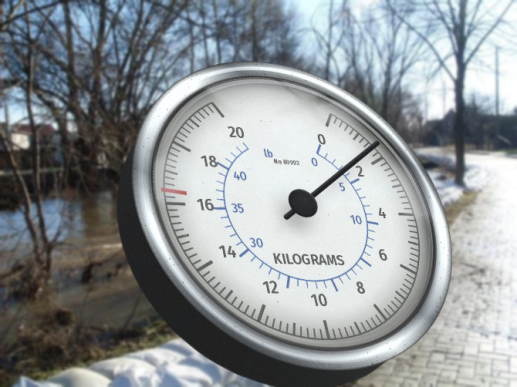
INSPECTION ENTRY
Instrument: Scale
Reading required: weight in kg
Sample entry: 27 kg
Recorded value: 1.6 kg
